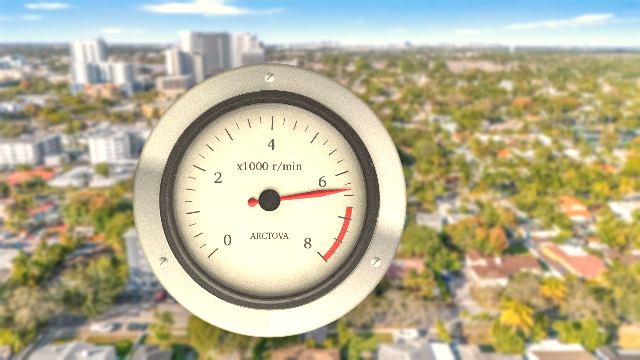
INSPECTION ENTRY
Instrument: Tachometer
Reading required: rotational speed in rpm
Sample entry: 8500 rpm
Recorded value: 6375 rpm
